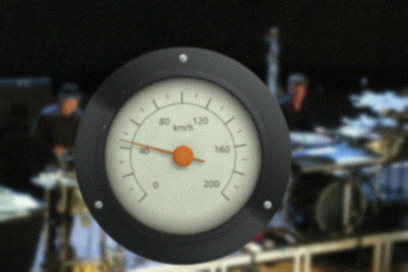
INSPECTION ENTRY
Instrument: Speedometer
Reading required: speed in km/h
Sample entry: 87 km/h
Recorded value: 45 km/h
